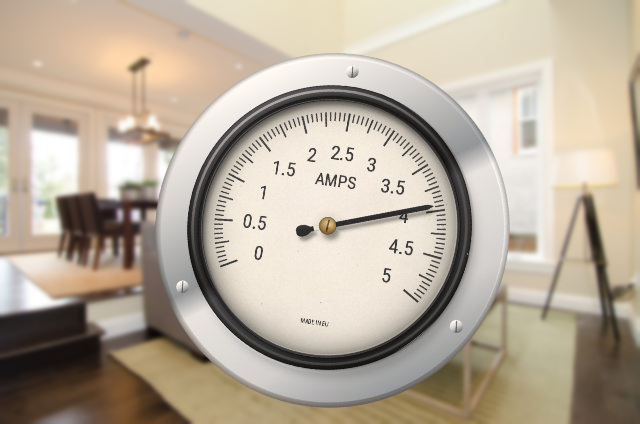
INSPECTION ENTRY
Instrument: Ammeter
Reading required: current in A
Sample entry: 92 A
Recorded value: 3.95 A
